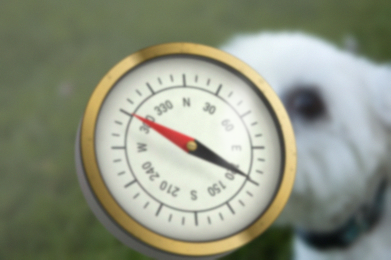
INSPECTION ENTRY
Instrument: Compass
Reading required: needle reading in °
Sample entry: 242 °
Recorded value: 300 °
